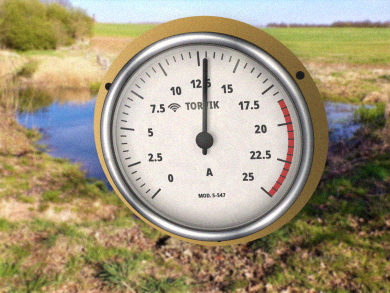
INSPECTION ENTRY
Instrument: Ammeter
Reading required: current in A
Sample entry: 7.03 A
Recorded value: 13 A
